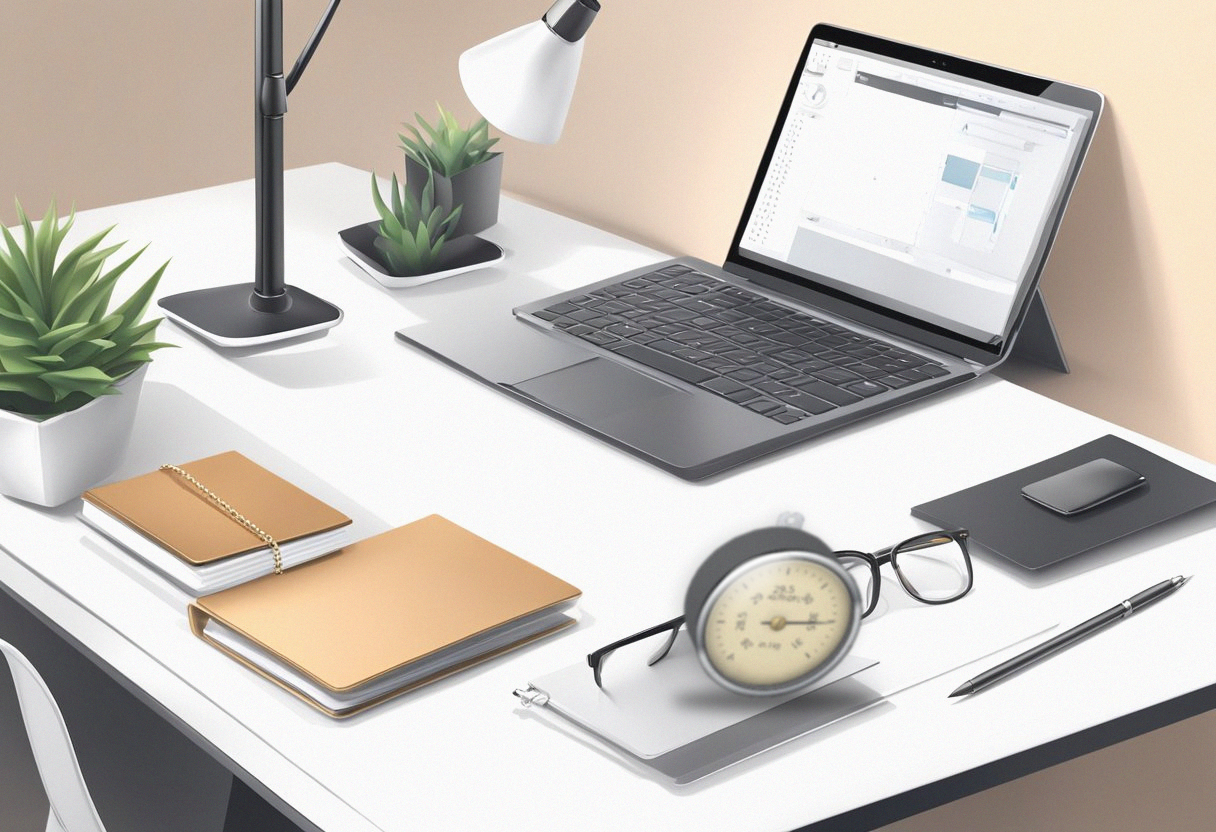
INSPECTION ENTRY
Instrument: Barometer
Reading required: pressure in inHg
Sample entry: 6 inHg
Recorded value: 30.5 inHg
